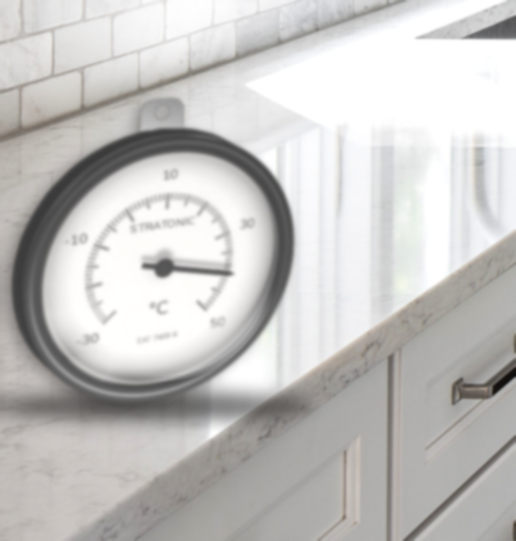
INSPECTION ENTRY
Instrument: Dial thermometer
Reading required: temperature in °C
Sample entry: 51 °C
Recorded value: 40 °C
